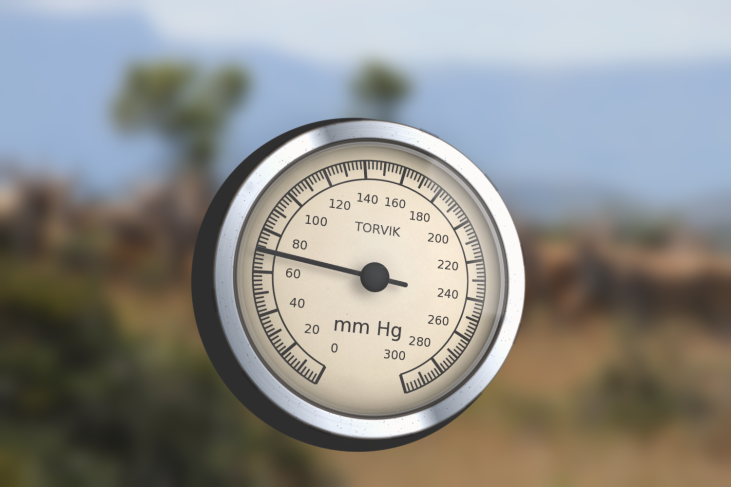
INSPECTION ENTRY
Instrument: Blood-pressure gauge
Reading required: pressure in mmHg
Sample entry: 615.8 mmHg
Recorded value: 70 mmHg
